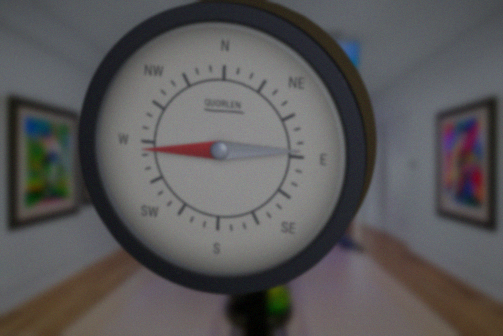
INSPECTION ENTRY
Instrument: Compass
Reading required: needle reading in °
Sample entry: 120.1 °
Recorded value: 265 °
